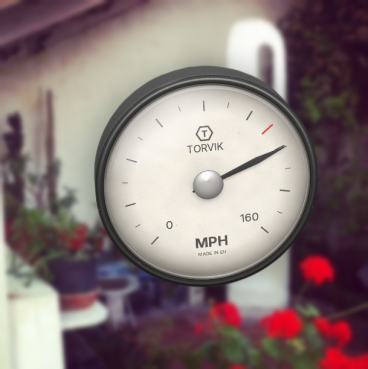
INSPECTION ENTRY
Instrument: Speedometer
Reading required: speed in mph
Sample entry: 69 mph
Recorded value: 120 mph
